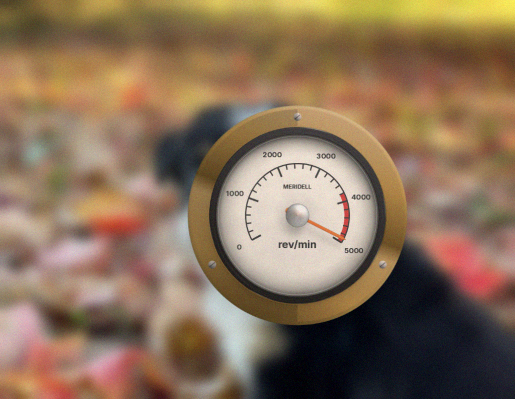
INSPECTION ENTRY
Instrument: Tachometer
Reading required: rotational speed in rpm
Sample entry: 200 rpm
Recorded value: 4900 rpm
